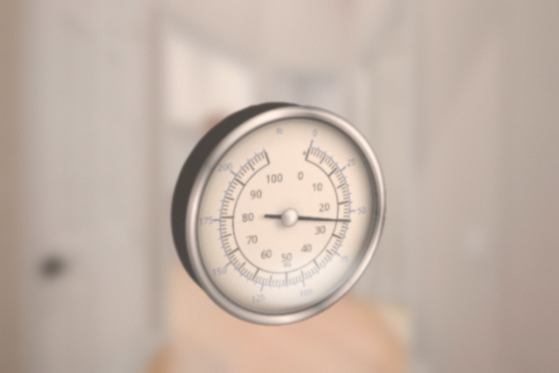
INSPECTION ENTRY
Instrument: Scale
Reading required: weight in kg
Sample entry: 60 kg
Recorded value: 25 kg
